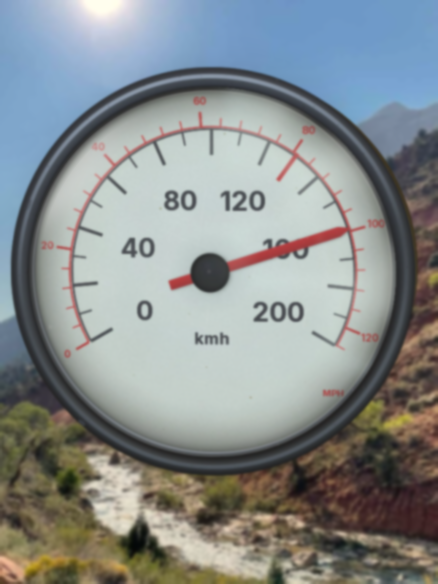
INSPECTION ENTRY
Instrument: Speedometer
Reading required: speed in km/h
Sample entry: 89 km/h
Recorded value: 160 km/h
